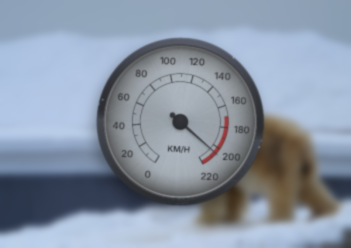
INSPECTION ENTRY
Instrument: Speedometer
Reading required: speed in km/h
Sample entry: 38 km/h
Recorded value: 205 km/h
